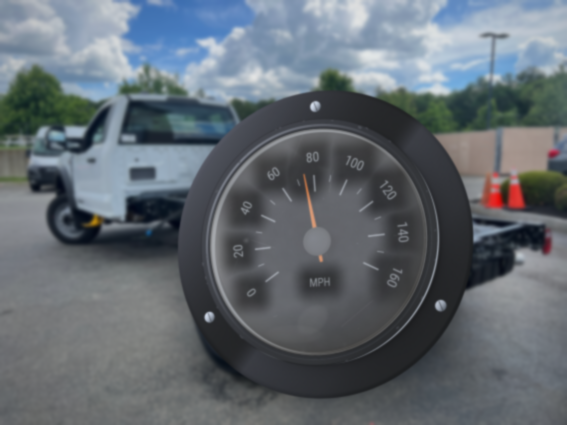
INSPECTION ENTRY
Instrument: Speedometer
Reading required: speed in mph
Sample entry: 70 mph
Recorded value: 75 mph
